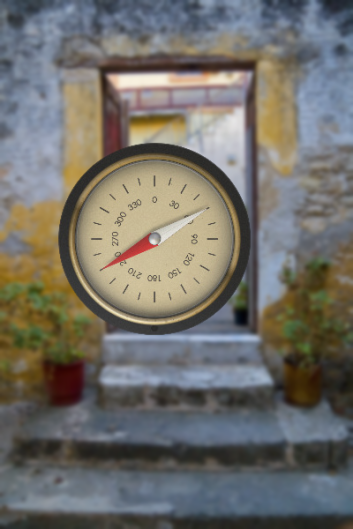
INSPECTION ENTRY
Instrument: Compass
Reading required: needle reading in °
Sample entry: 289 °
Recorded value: 240 °
